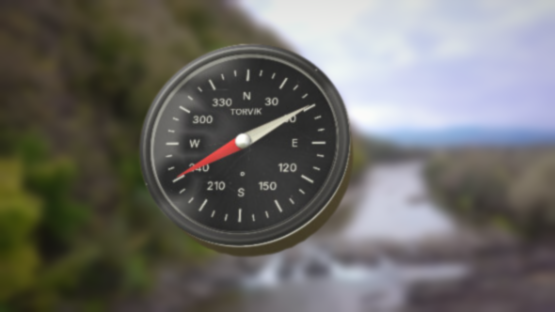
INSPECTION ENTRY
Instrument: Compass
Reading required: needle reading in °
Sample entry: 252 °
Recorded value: 240 °
